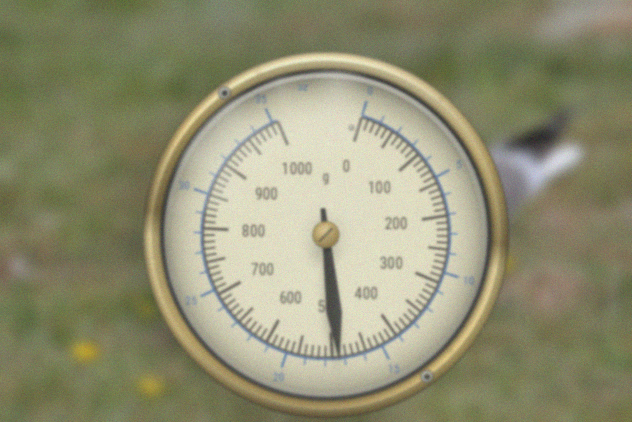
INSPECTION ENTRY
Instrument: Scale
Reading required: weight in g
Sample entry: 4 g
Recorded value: 490 g
